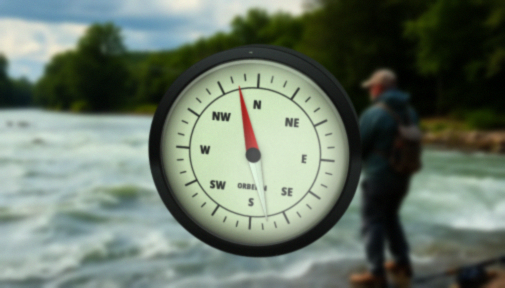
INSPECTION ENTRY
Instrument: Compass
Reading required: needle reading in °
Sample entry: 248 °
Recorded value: 345 °
